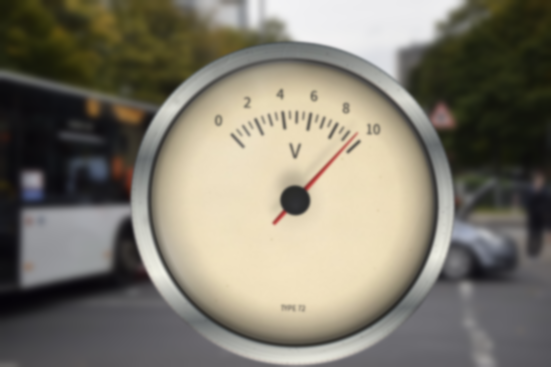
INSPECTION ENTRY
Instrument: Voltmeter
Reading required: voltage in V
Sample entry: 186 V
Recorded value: 9.5 V
